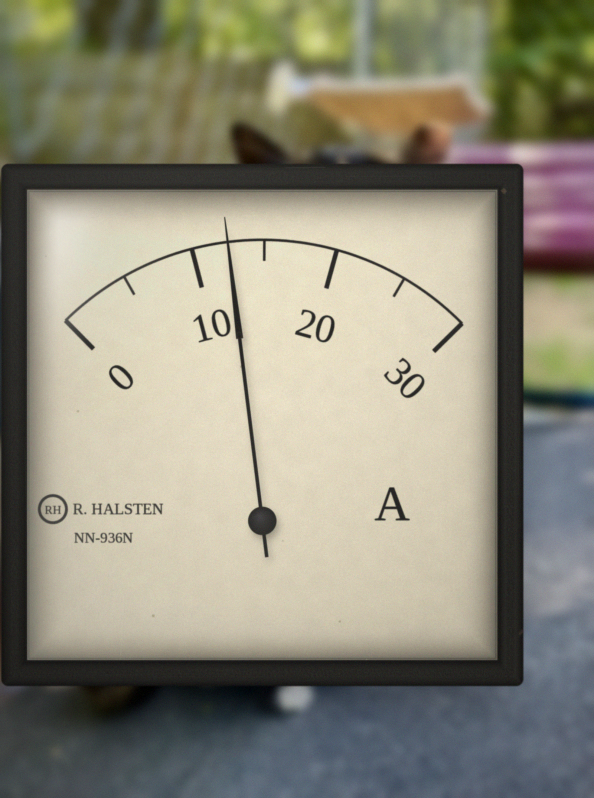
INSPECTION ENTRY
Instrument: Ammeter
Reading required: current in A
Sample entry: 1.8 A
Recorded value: 12.5 A
